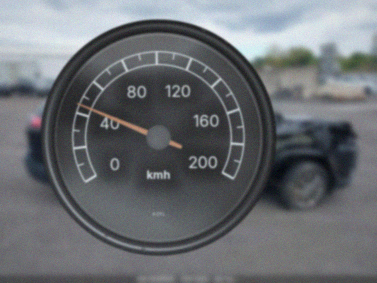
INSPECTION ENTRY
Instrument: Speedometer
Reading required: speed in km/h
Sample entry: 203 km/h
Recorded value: 45 km/h
